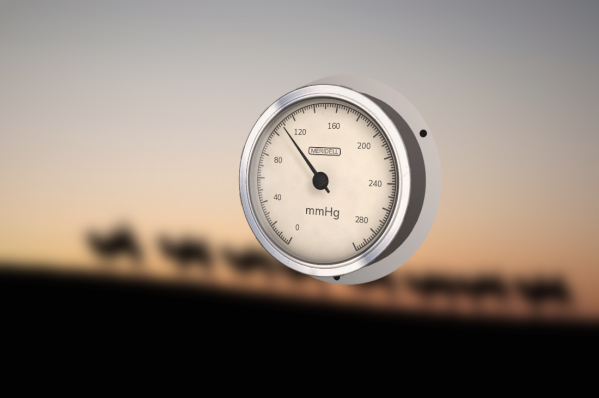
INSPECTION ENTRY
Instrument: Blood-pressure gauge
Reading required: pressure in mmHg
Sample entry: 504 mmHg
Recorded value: 110 mmHg
